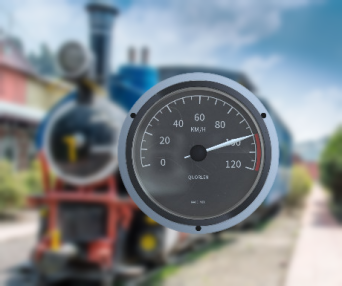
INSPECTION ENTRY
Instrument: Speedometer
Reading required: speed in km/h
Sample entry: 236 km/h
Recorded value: 100 km/h
